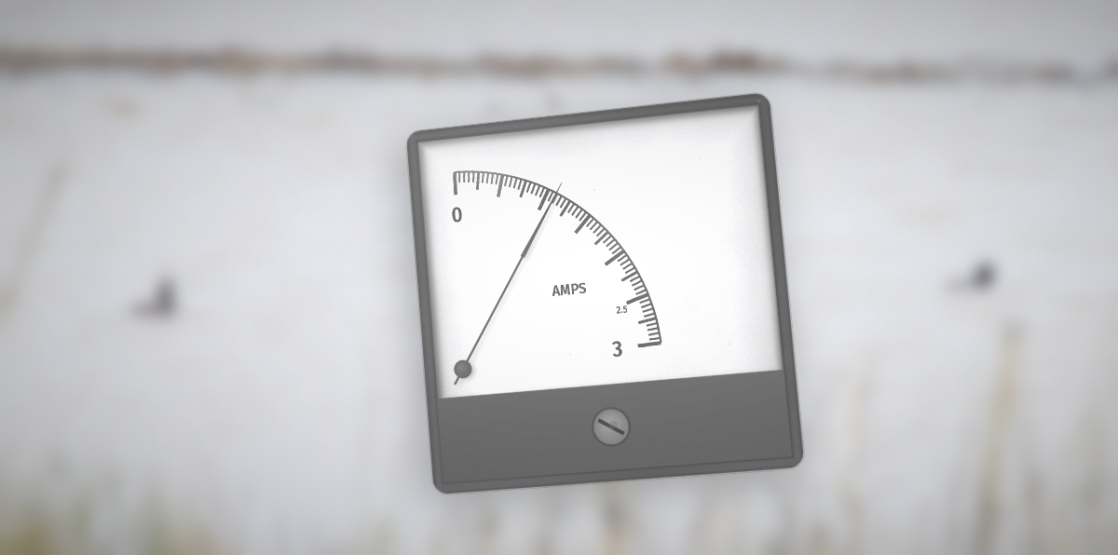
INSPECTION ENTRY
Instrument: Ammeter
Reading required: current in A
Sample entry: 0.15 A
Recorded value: 1.1 A
